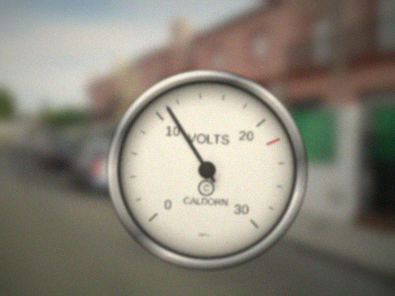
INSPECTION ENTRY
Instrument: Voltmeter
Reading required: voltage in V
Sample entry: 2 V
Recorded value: 11 V
